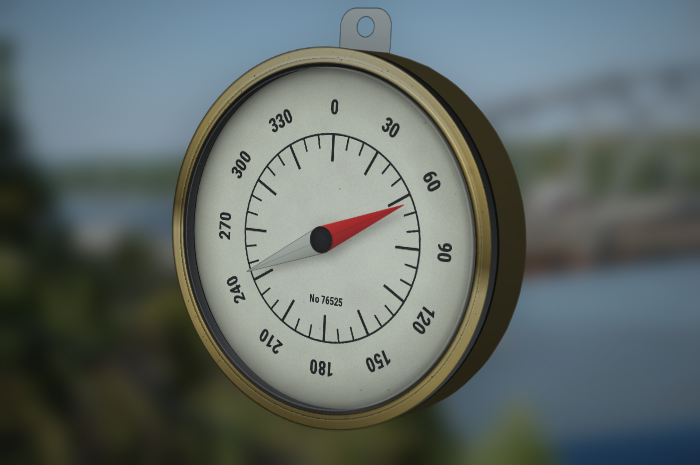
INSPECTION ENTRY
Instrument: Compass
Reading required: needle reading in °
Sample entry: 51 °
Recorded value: 65 °
